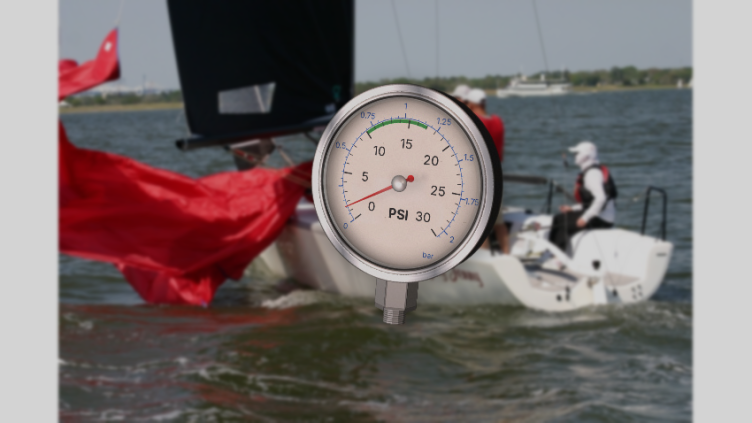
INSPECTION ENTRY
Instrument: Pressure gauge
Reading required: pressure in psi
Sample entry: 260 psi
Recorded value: 1.5 psi
